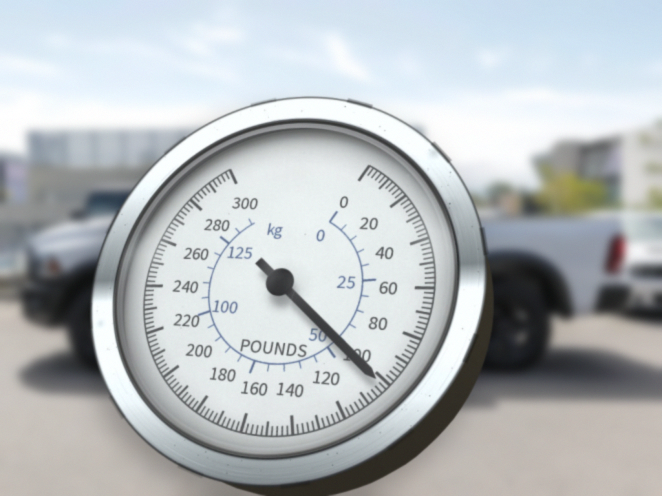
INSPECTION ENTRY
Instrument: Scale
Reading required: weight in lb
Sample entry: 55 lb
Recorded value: 102 lb
